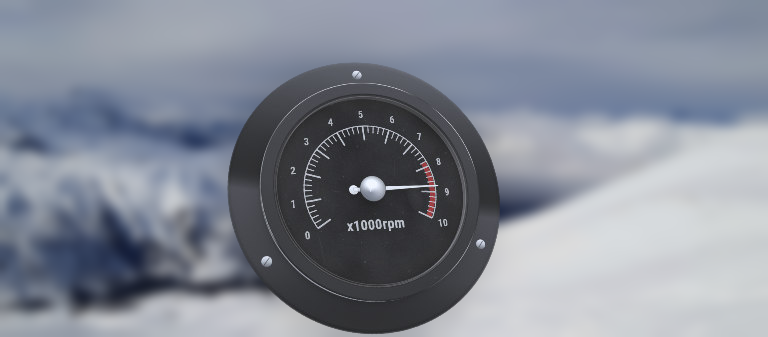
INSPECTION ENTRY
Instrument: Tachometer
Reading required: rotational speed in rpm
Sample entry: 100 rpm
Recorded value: 8800 rpm
